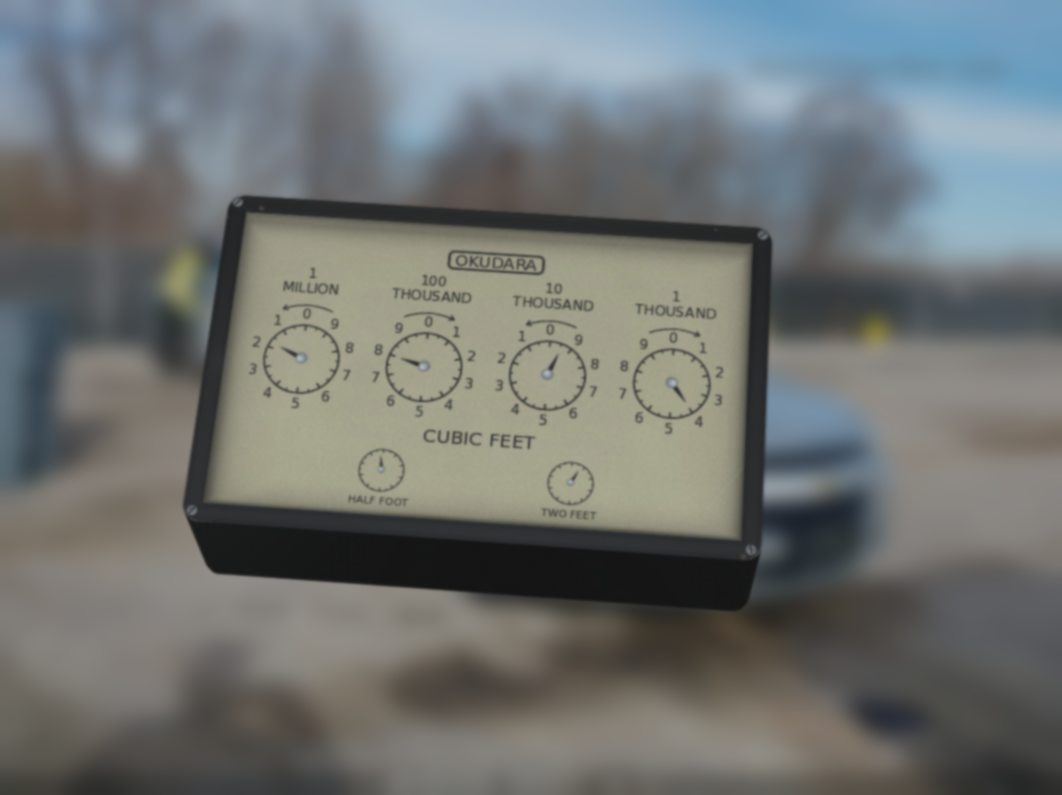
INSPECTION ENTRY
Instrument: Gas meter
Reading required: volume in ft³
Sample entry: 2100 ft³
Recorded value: 179400 ft³
